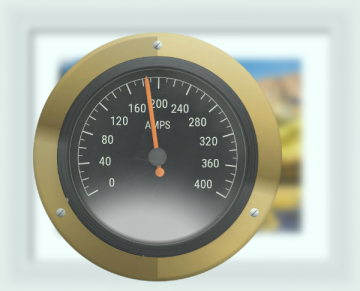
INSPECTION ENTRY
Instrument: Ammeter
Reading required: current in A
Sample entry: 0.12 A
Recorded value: 185 A
